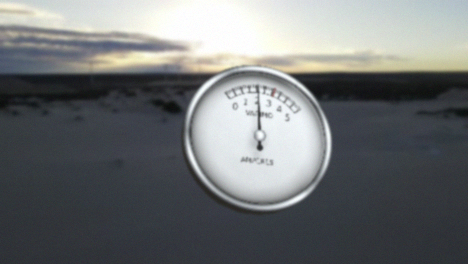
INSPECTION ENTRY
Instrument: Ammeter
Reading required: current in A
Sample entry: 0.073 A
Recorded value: 2 A
